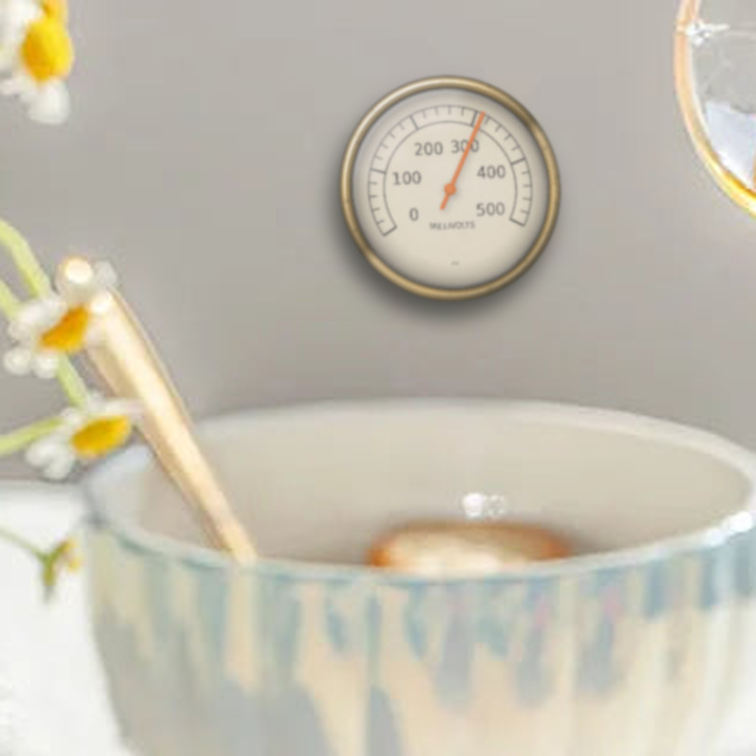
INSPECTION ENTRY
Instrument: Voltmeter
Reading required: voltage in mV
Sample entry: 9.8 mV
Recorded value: 310 mV
